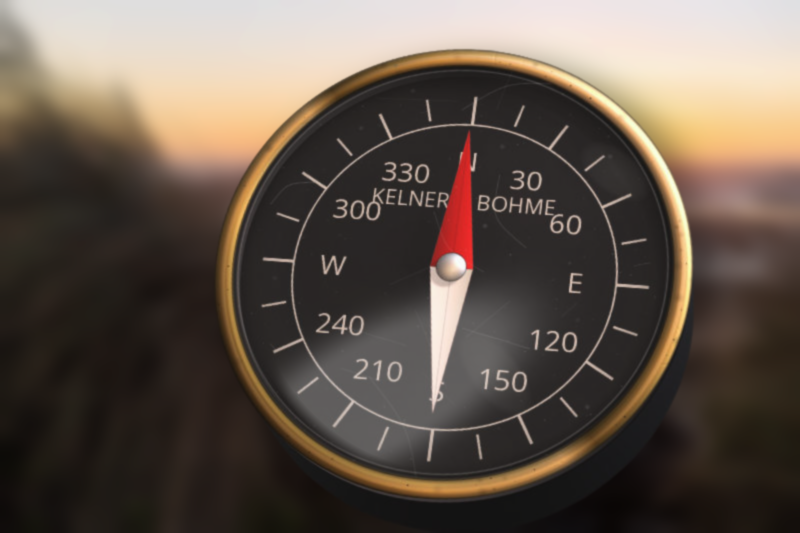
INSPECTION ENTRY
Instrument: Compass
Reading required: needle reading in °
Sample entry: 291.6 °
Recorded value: 0 °
